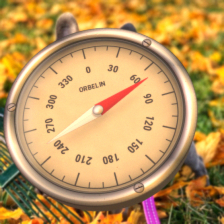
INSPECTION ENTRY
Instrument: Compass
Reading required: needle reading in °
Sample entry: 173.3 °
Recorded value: 70 °
